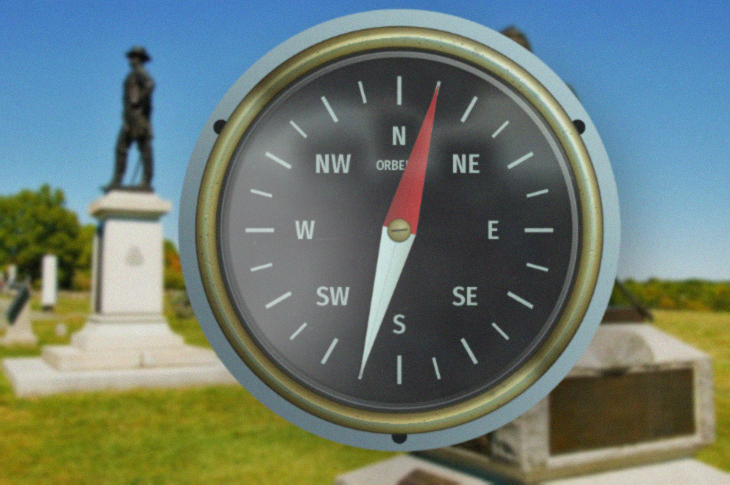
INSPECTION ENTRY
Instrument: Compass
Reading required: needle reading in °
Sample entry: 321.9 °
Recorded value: 15 °
